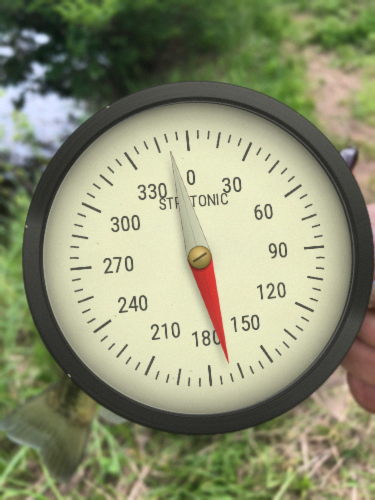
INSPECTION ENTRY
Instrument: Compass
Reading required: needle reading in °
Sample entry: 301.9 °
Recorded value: 170 °
